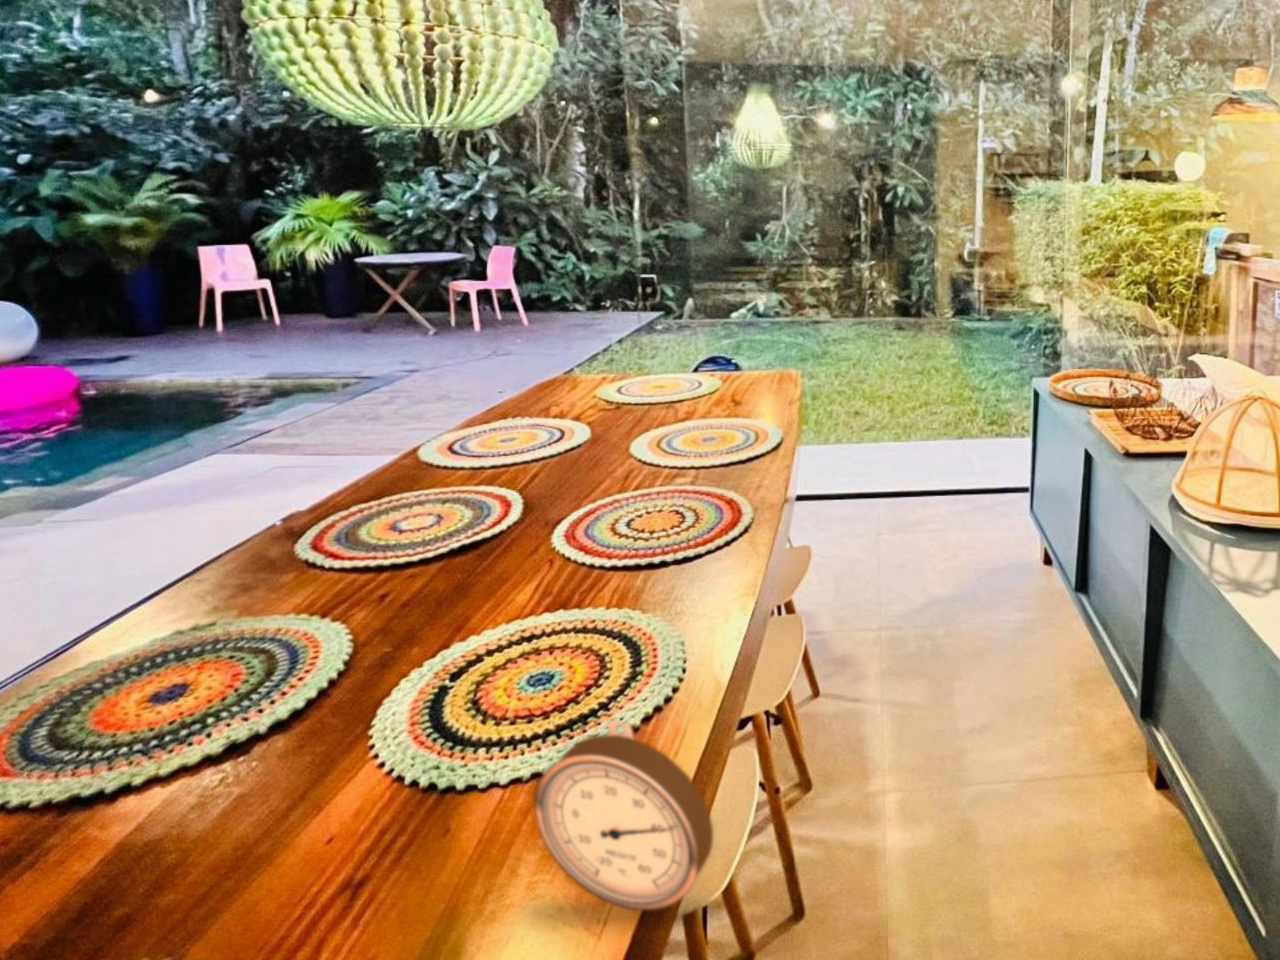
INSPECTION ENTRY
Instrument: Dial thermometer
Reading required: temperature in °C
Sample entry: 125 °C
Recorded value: 40 °C
